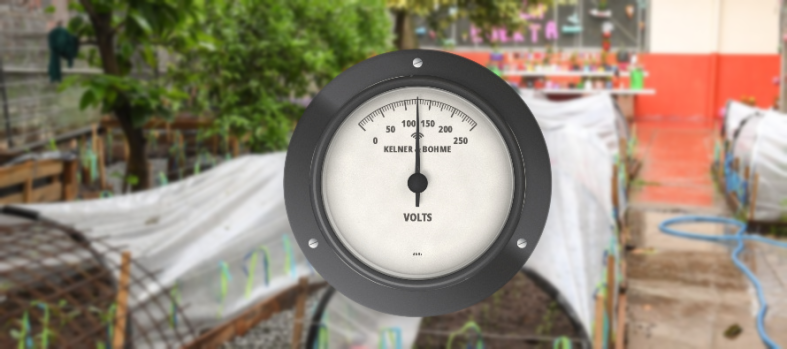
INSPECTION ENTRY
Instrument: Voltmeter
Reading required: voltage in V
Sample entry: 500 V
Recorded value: 125 V
